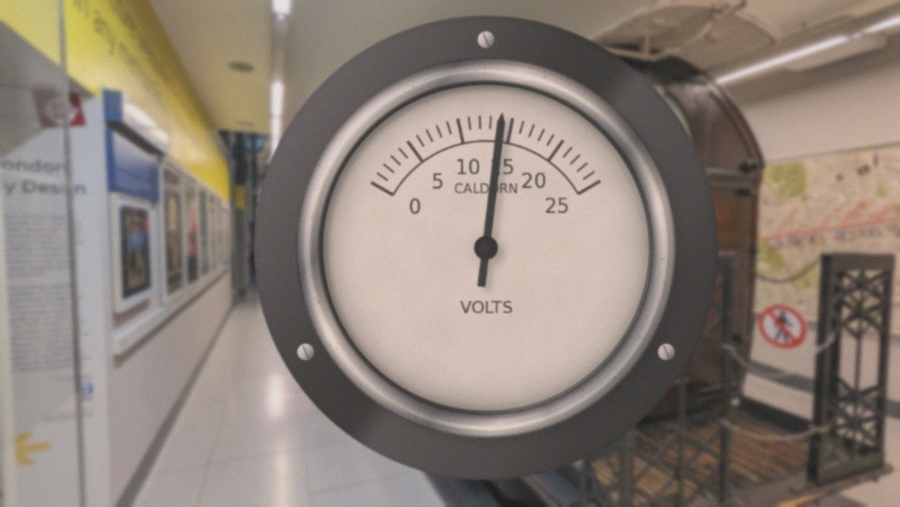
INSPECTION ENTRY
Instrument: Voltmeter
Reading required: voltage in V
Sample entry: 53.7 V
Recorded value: 14 V
